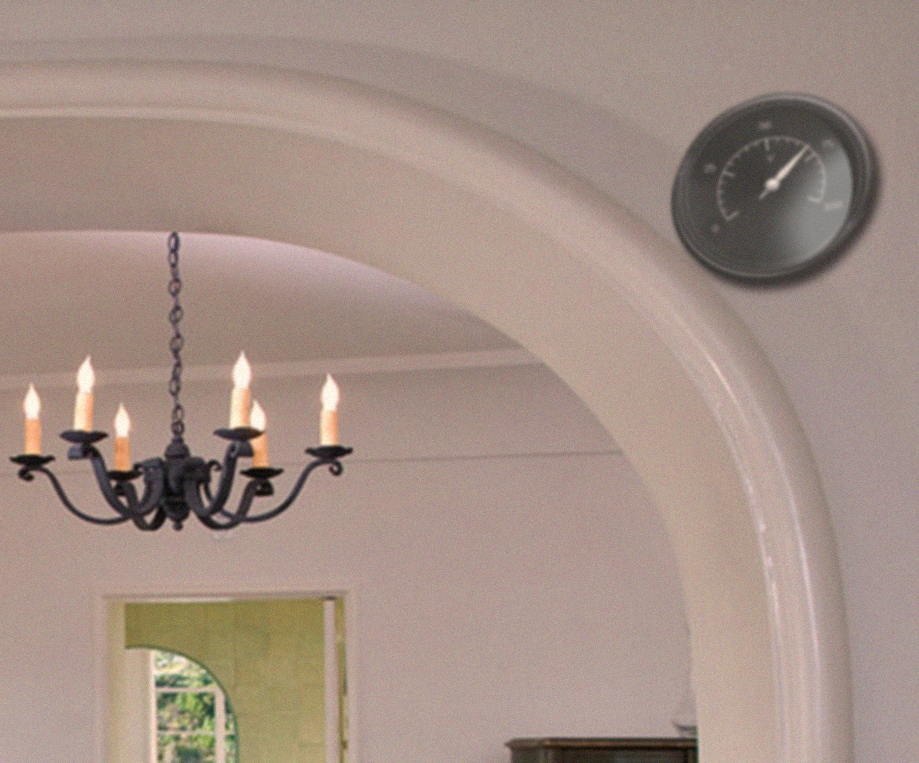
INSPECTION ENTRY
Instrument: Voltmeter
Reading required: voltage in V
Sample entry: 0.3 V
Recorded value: 70 V
